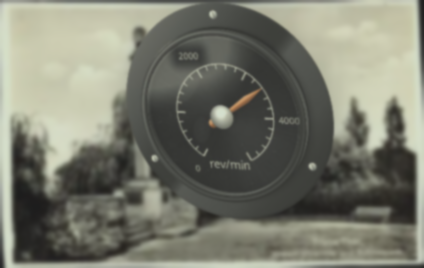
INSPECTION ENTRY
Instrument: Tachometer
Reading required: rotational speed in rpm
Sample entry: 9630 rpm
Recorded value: 3400 rpm
